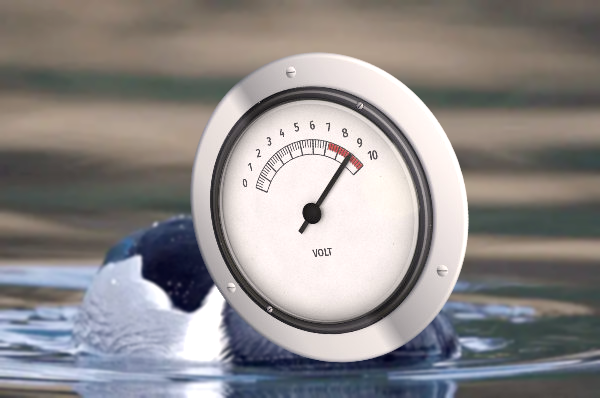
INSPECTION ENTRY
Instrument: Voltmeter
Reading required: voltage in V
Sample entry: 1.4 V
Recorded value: 9 V
